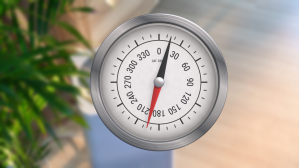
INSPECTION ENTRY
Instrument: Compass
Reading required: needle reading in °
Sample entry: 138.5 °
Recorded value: 195 °
